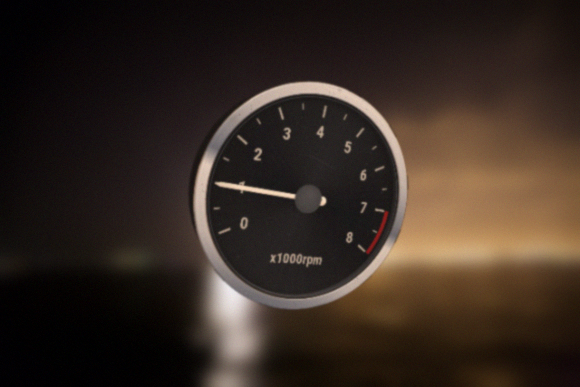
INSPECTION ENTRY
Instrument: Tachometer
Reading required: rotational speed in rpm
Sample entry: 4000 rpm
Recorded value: 1000 rpm
